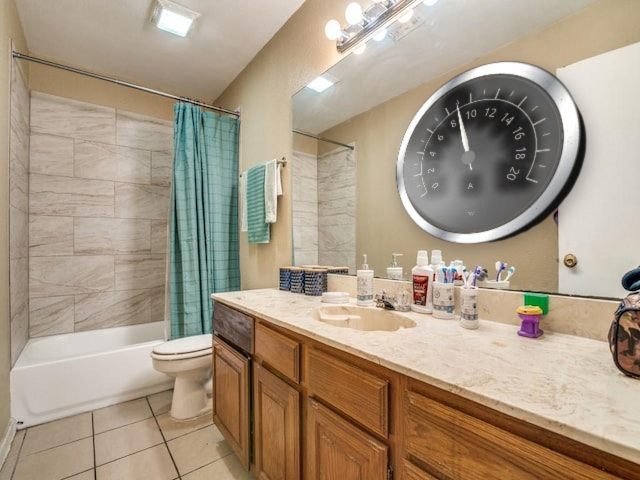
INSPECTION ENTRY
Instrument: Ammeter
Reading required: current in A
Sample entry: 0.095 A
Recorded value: 9 A
